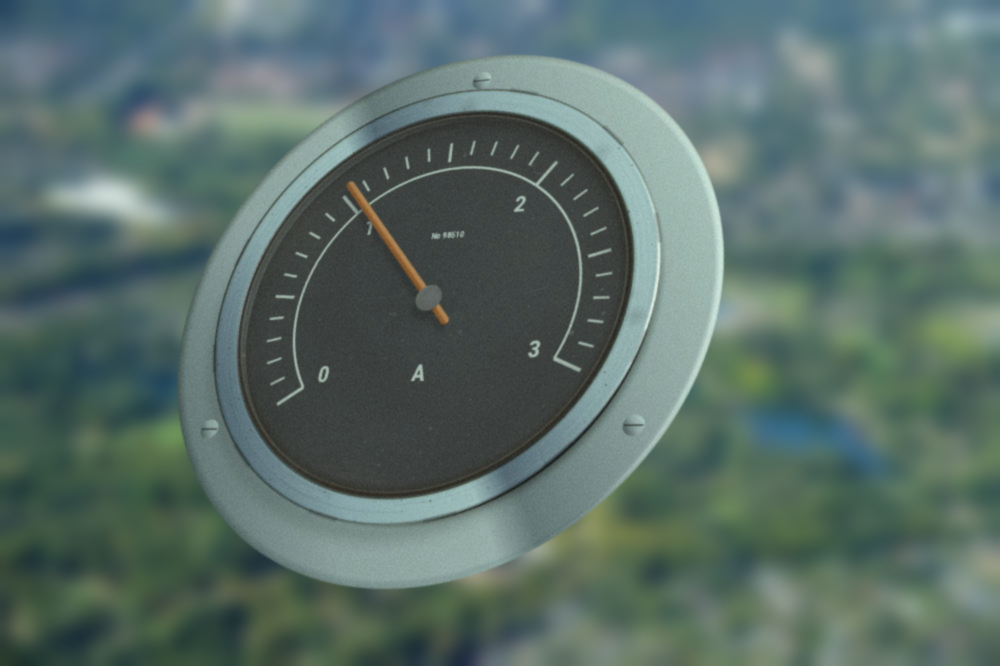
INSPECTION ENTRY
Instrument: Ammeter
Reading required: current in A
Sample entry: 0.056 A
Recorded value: 1.05 A
